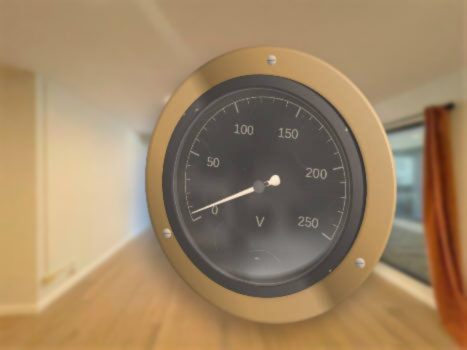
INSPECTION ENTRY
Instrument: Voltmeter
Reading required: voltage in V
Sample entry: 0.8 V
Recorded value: 5 V
